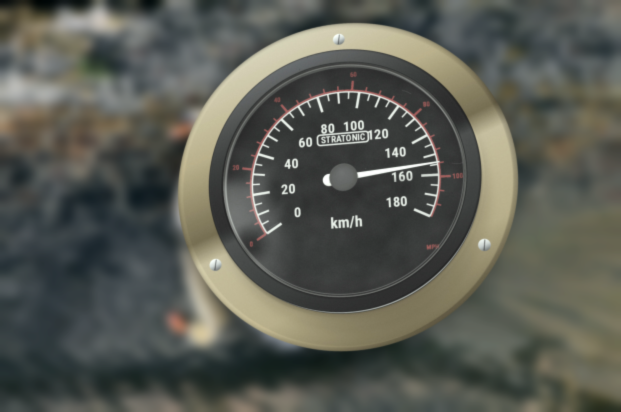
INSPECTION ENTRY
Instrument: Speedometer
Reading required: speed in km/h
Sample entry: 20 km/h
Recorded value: 155 km/h
